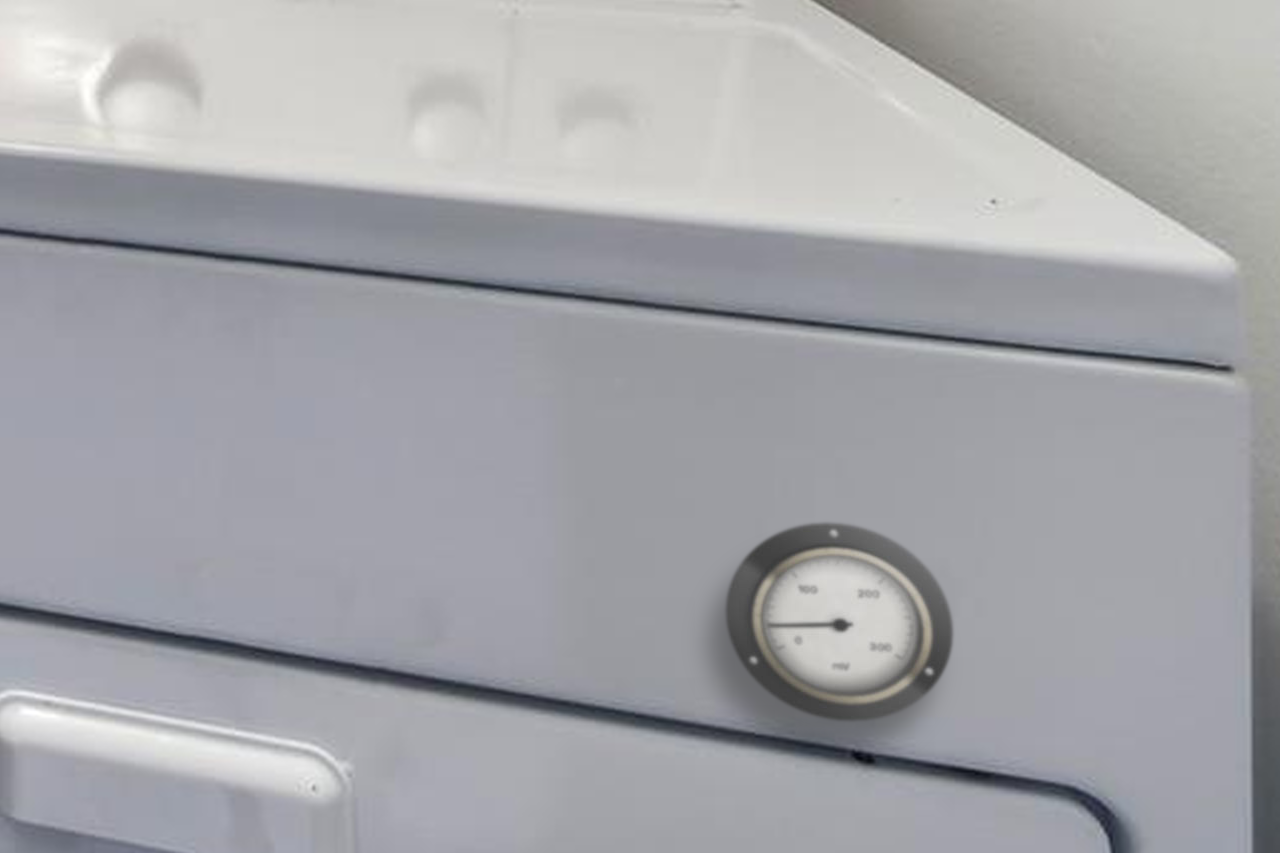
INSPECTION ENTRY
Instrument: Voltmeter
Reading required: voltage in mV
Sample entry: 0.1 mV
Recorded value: 30 mV
